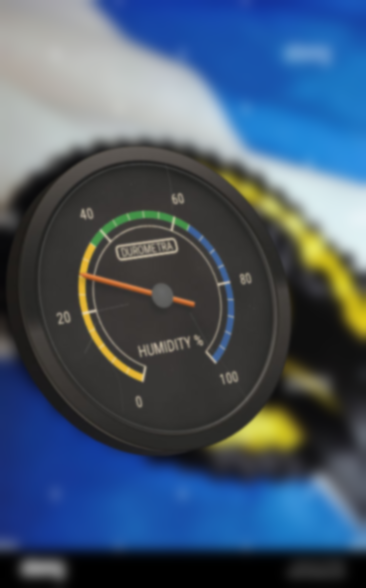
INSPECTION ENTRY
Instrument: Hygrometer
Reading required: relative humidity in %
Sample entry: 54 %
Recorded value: 28 %
